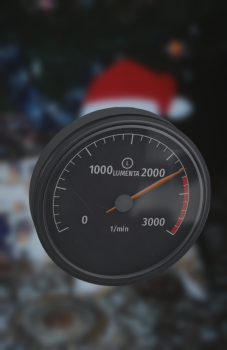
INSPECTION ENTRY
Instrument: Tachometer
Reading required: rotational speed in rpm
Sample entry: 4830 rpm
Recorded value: 2200 rpm
